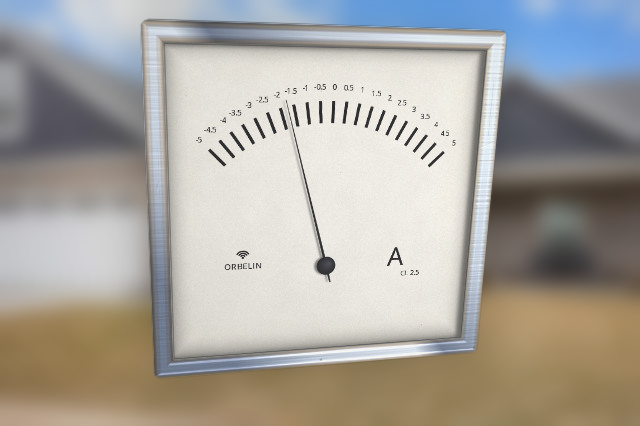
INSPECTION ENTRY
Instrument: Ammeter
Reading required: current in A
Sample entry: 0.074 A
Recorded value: -1.75 A
